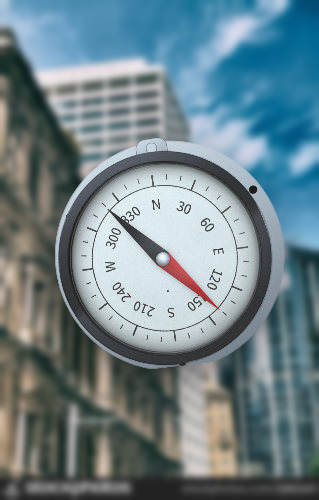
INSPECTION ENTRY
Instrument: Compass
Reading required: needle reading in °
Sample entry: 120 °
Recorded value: 140 °
